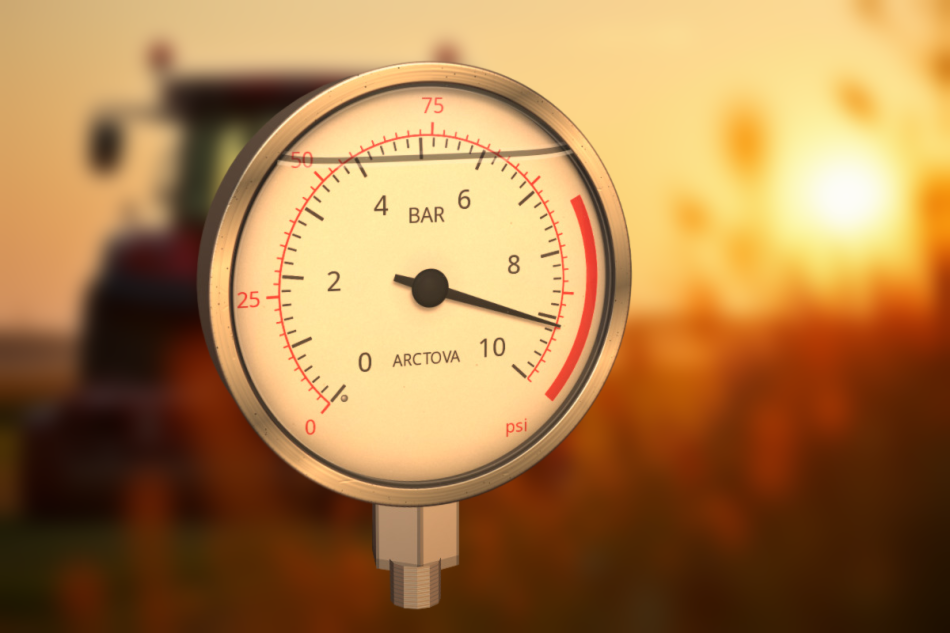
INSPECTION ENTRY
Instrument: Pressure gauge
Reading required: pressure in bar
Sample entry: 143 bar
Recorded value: 9.1 bar
